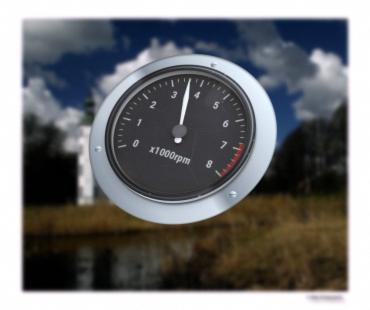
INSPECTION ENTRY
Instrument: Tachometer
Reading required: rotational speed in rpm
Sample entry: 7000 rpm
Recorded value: 3600 rpm
